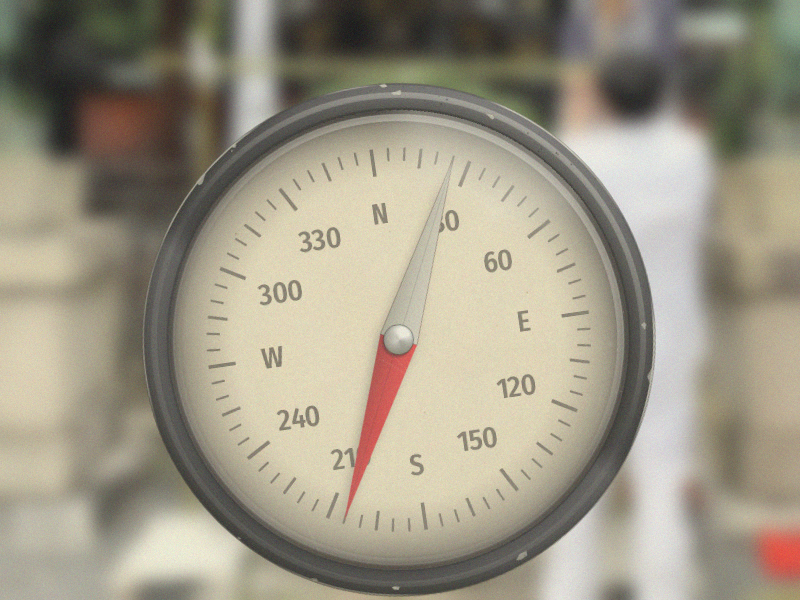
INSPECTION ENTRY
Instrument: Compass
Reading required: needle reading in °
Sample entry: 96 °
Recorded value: 205 °
